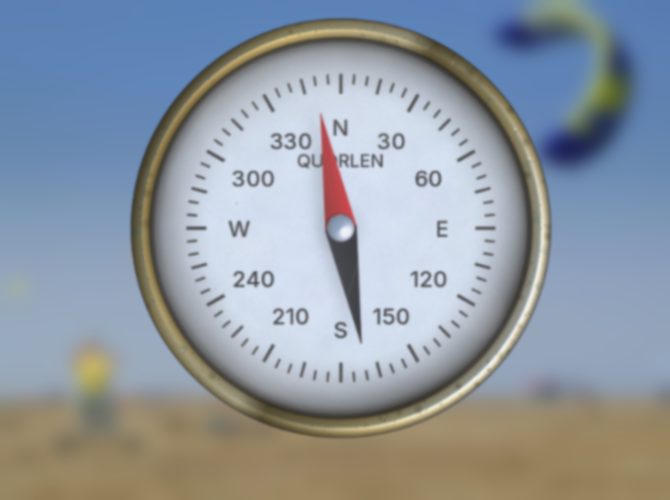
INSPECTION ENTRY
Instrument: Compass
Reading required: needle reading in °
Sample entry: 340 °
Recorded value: 350 °
